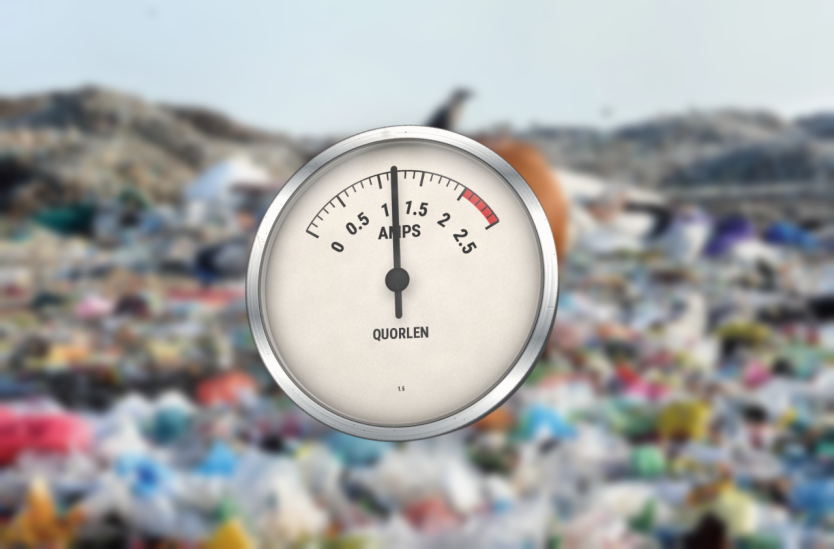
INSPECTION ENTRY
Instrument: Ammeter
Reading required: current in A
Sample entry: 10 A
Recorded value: 1.2 A
